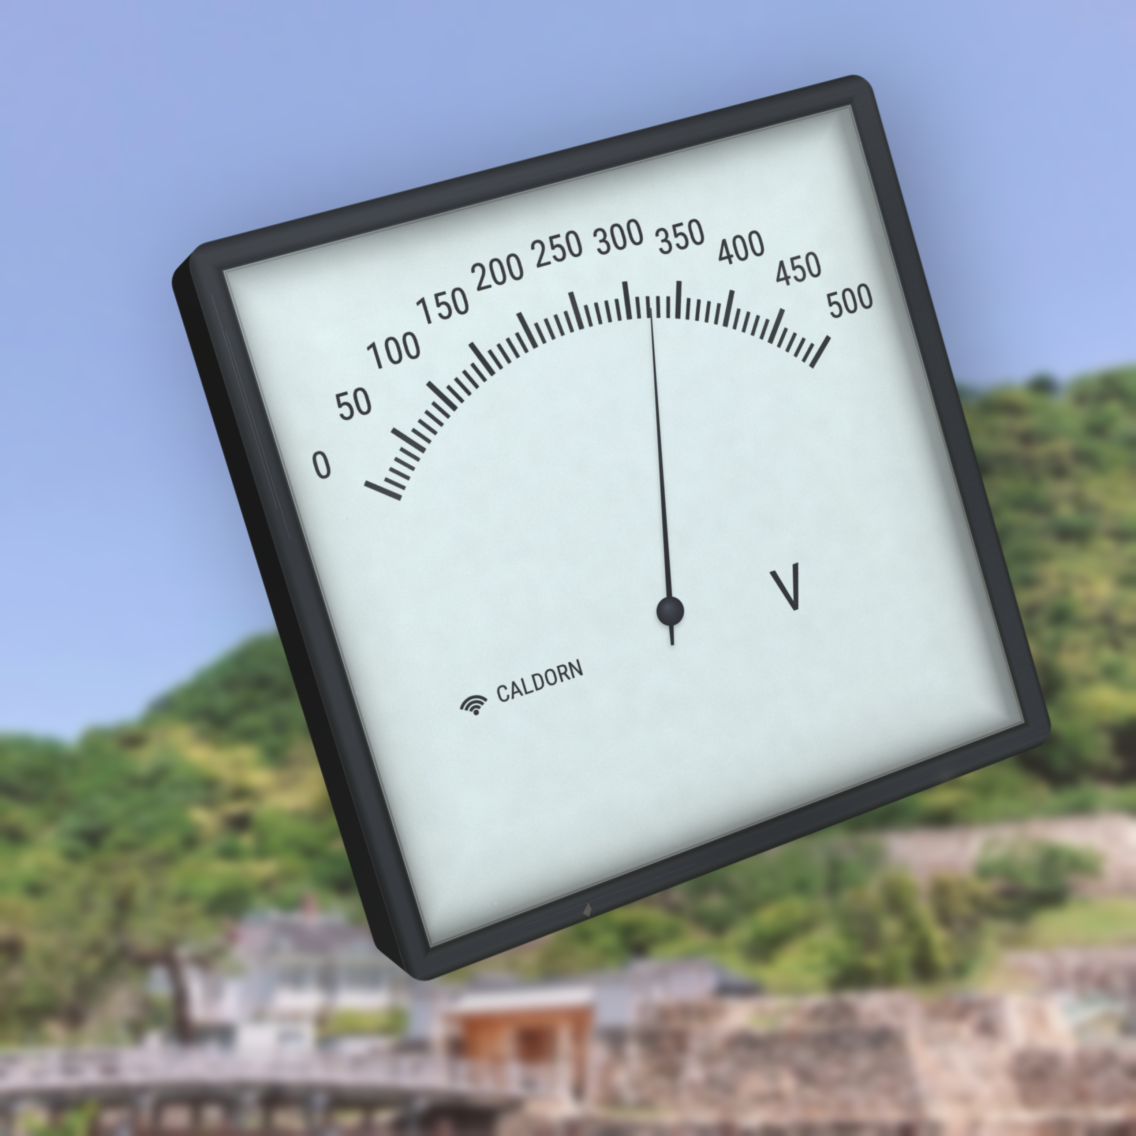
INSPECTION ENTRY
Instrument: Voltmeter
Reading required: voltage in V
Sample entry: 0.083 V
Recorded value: 320 V
